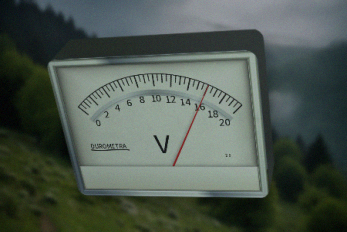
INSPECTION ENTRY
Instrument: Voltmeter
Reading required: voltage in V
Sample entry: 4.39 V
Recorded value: 16 V
